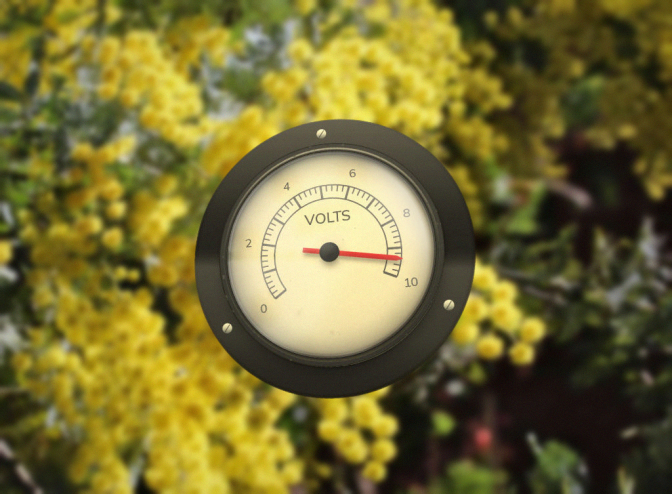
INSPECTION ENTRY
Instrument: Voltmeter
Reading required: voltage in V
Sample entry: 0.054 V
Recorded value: 9.4 V
